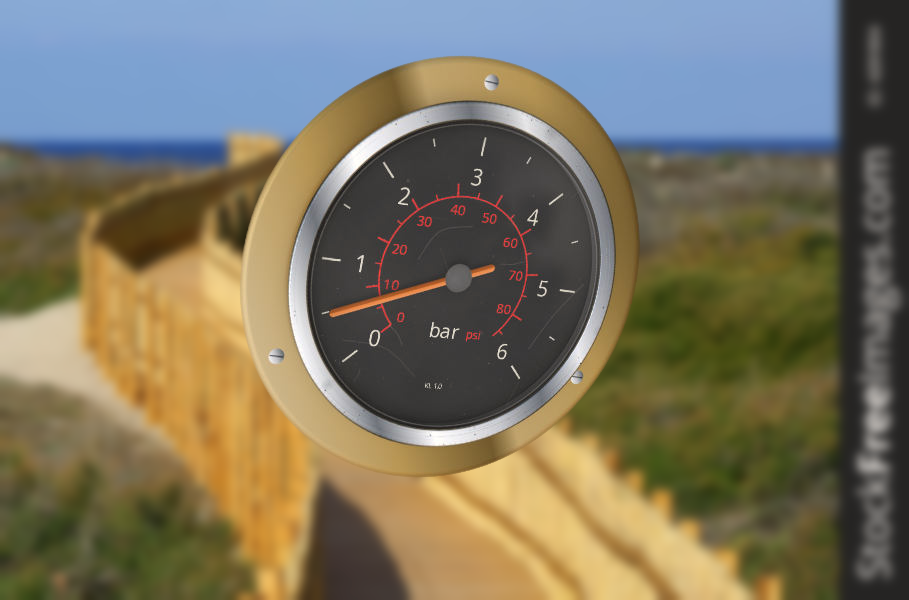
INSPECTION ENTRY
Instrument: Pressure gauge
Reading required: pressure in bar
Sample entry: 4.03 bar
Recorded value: 0.5 bar
